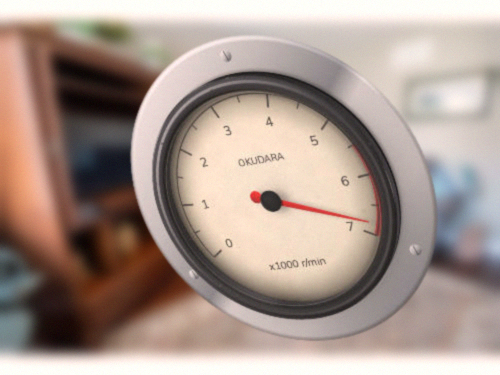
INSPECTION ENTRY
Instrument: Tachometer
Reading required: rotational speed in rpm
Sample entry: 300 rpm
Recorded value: 6750 rpm
